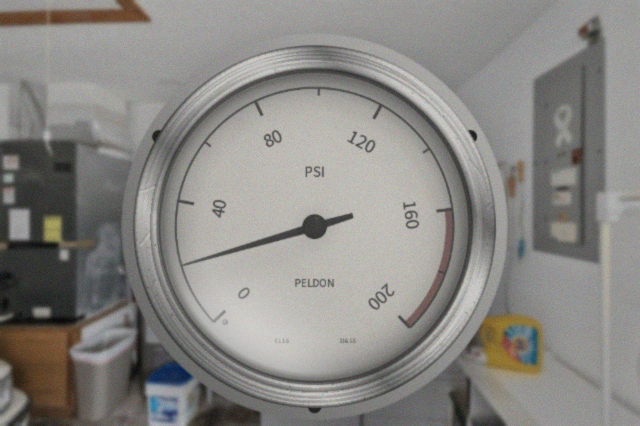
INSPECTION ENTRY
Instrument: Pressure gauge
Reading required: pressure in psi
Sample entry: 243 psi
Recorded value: 20 psi
